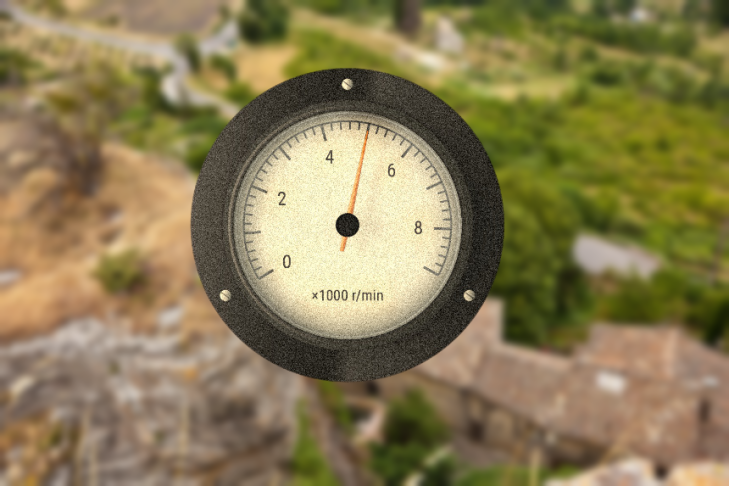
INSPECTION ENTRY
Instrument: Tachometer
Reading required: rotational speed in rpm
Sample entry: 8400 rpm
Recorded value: 5000 rpm
